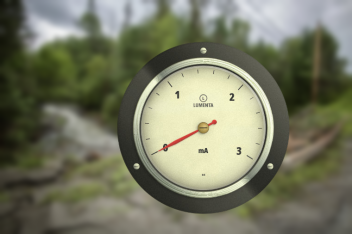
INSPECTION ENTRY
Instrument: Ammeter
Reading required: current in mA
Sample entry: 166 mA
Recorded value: 0 mA
